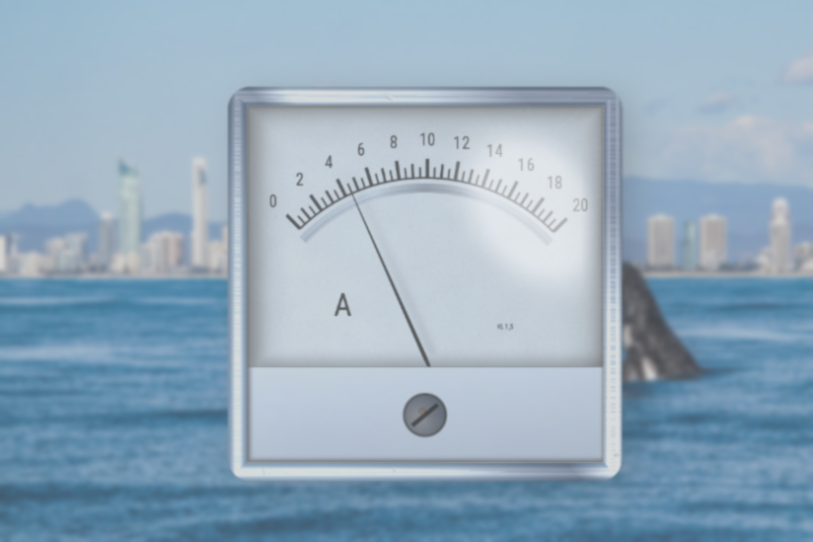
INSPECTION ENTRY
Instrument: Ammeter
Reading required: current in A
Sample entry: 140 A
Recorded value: 4.5 A
